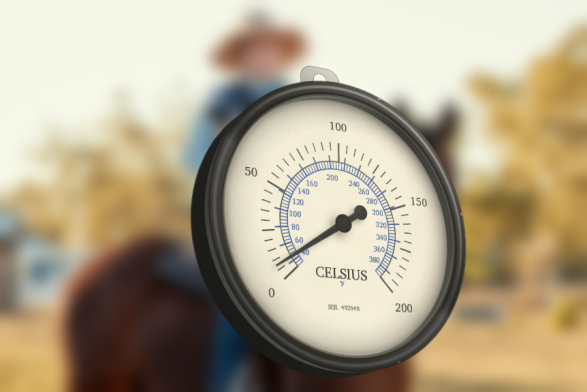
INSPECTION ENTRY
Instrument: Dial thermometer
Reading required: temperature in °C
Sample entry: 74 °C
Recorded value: 7.5 °C
